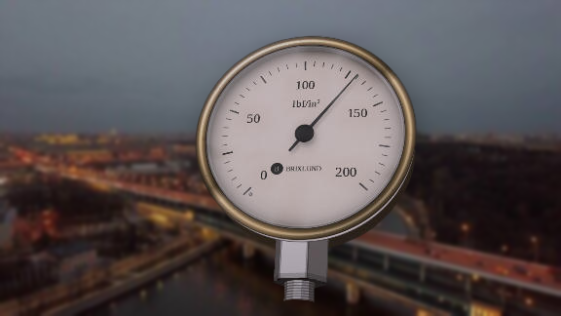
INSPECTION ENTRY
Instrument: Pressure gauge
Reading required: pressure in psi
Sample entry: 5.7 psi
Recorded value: 130 psi
